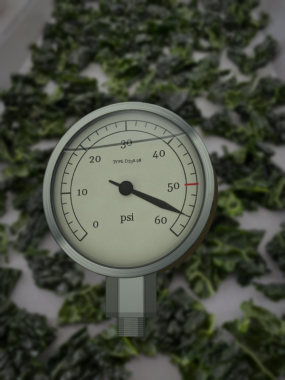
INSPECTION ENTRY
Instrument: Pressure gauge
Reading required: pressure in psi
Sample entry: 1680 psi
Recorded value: 56 psi
